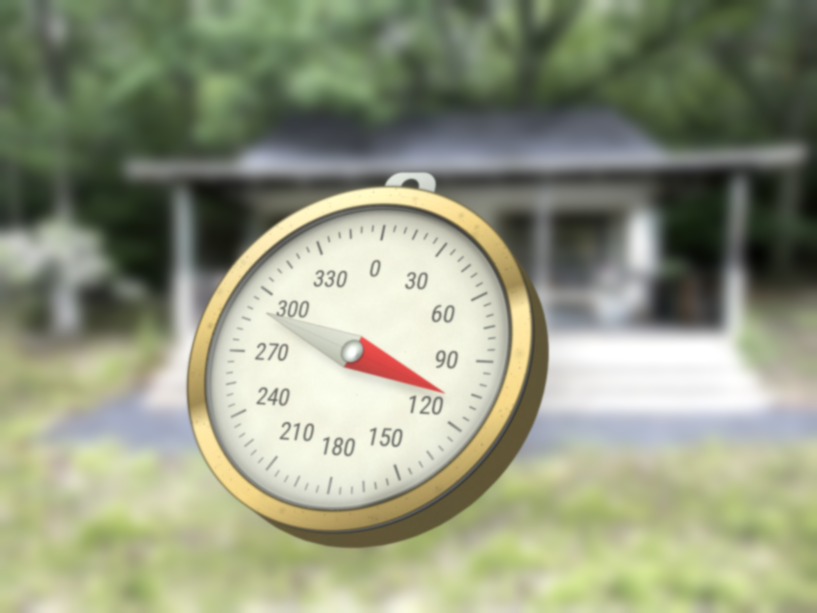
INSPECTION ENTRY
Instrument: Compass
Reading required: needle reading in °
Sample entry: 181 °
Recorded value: 110 °
